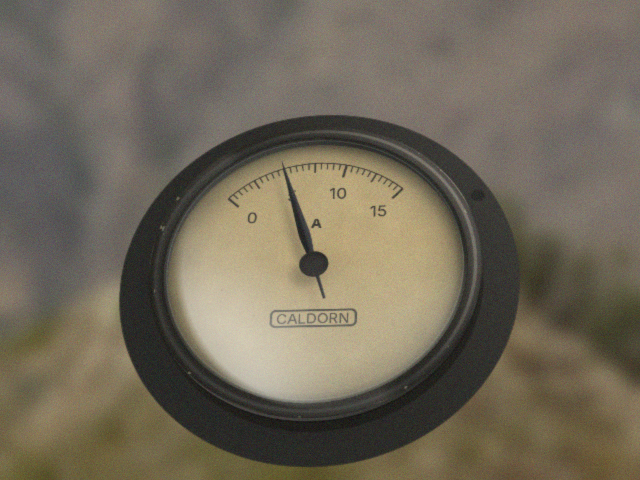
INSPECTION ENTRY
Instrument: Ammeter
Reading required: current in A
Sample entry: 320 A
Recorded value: 5 A
